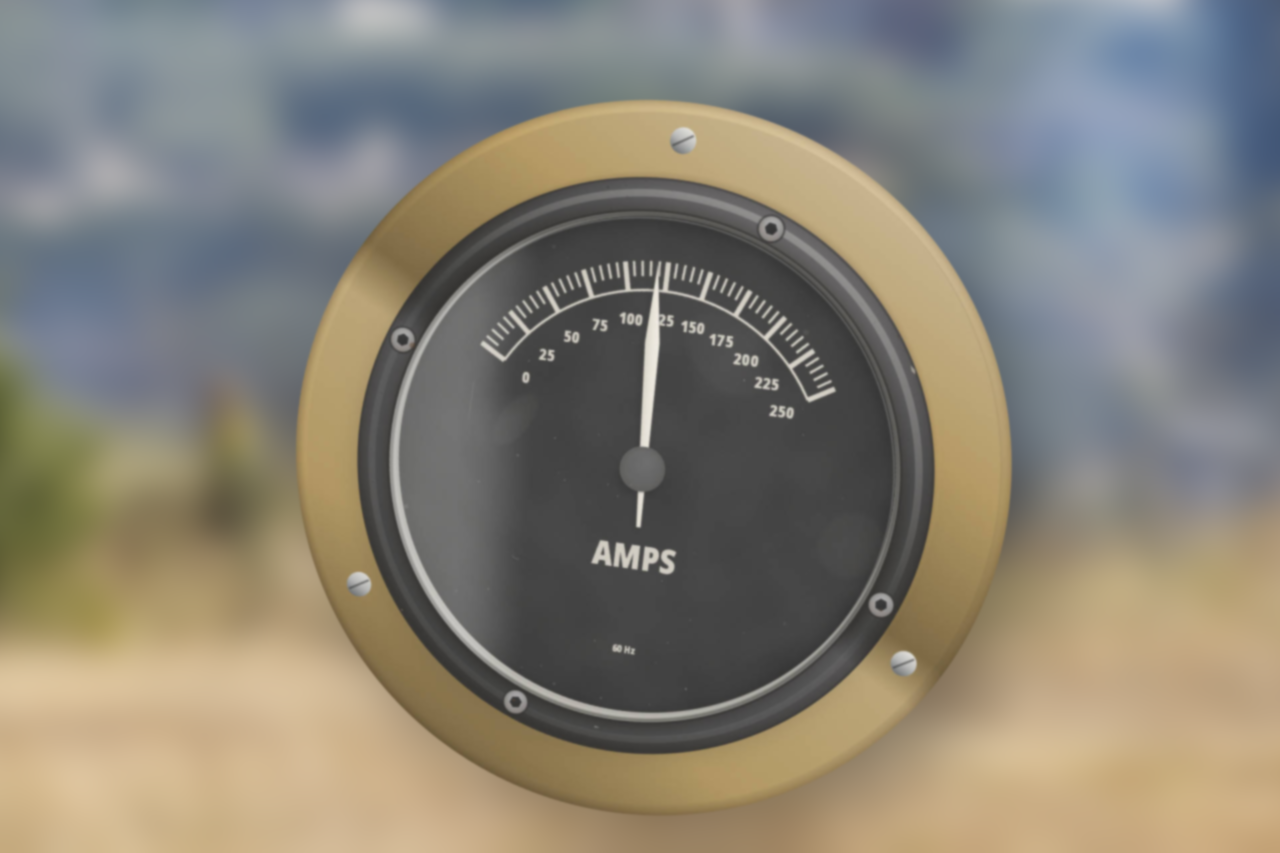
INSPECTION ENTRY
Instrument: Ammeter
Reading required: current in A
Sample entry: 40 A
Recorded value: 120 A
